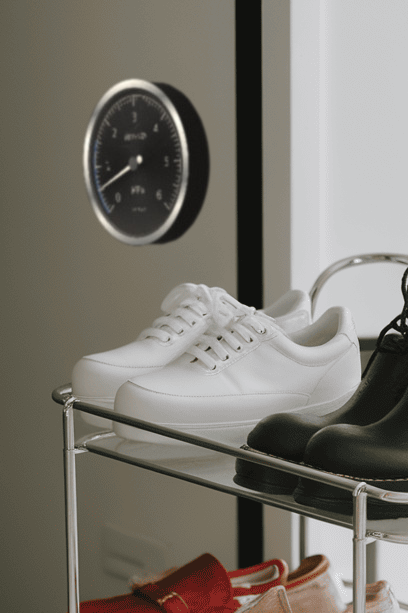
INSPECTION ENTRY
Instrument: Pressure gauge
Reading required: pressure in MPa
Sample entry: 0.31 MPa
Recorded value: 0.5 MPa
